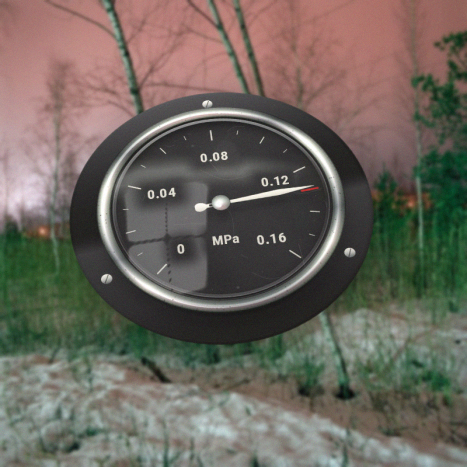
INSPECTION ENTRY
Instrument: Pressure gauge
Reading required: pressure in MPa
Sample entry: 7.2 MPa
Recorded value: 0.13 MPa
